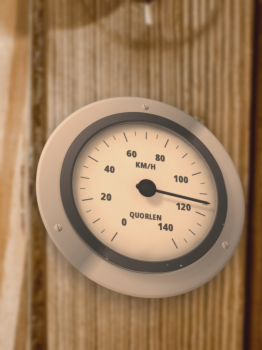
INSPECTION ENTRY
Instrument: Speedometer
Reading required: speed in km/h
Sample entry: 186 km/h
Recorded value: 115 km/h
